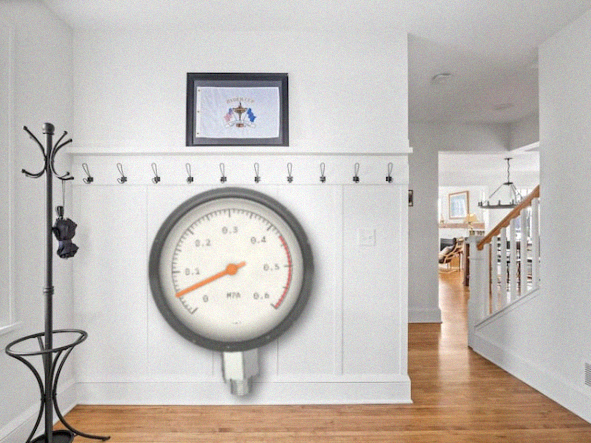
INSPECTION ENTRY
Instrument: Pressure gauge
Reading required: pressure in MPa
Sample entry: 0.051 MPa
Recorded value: 0.05 MPa
